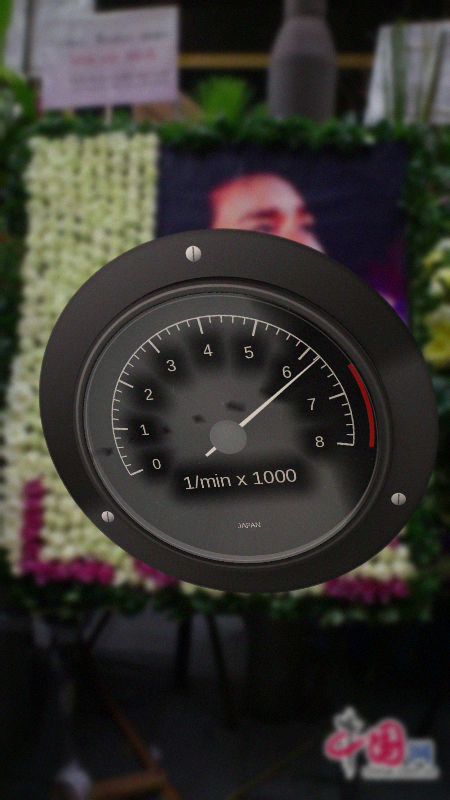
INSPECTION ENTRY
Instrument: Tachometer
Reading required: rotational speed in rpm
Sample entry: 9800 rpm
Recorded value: 6200 rpm
